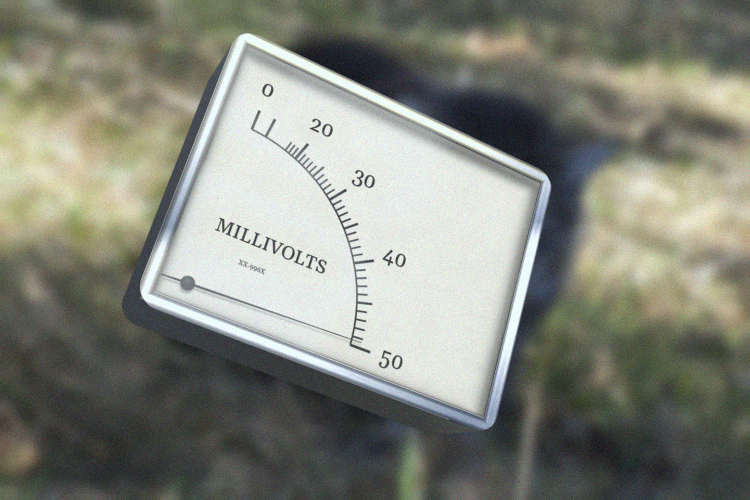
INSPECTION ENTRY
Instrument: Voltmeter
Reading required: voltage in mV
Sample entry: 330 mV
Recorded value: 49.5 mV
